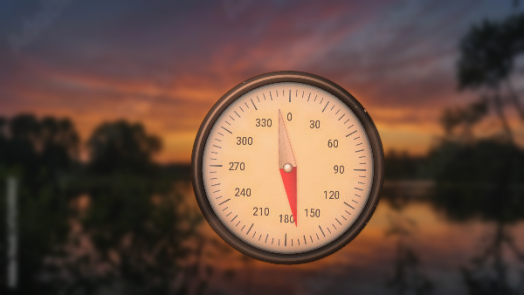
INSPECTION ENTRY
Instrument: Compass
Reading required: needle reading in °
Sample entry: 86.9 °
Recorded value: 170 °
